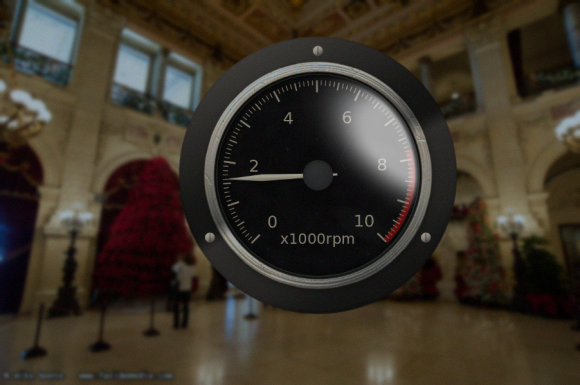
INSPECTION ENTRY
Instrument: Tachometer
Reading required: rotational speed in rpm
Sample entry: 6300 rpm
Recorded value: 1600 rpm
